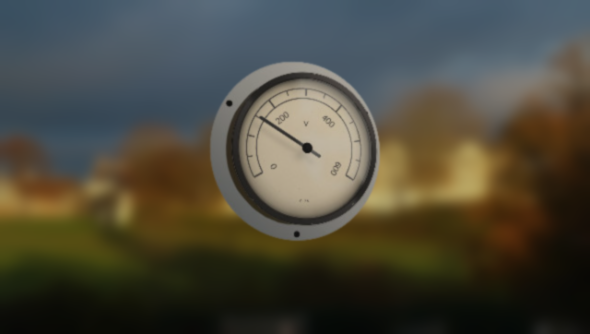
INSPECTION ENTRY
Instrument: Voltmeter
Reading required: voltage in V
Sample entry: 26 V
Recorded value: 150 V
